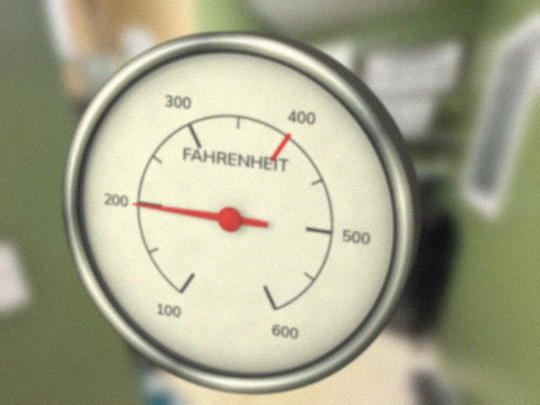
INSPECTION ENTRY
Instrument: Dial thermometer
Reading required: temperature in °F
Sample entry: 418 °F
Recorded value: 200 °F
